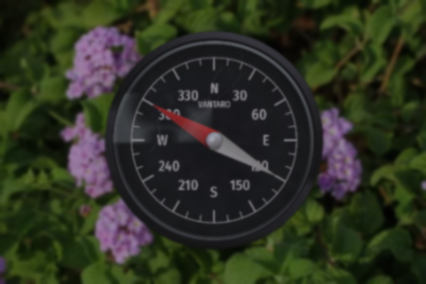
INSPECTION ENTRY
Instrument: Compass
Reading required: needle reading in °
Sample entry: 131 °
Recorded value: 300 °
